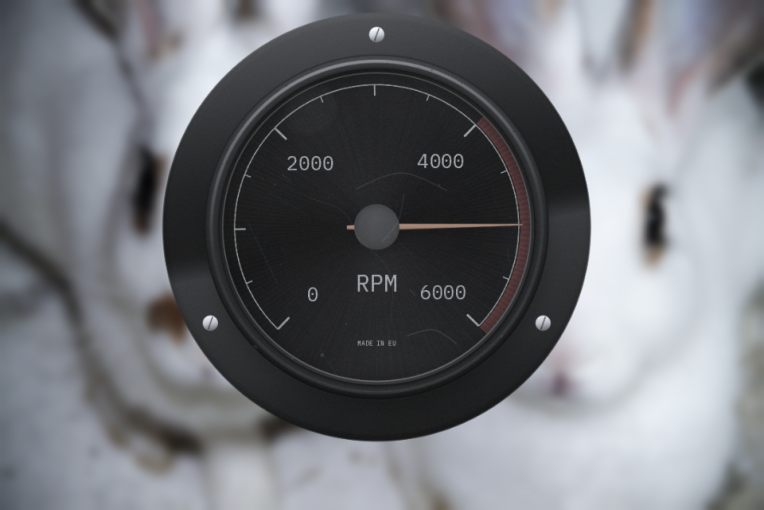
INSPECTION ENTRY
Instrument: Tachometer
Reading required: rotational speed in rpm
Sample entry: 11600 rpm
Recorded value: 5000 rpm
